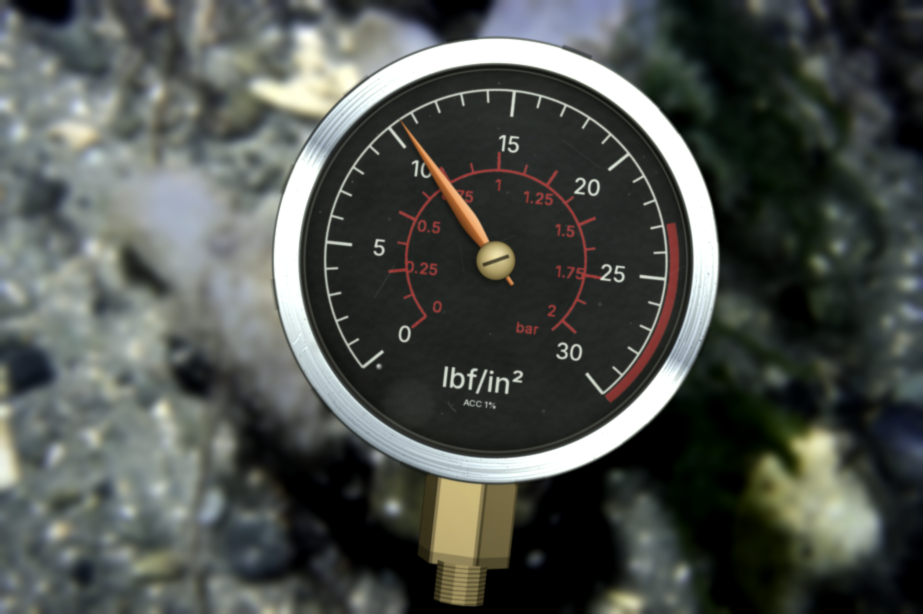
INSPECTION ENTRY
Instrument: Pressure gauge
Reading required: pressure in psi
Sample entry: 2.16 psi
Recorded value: 10.5 psi
